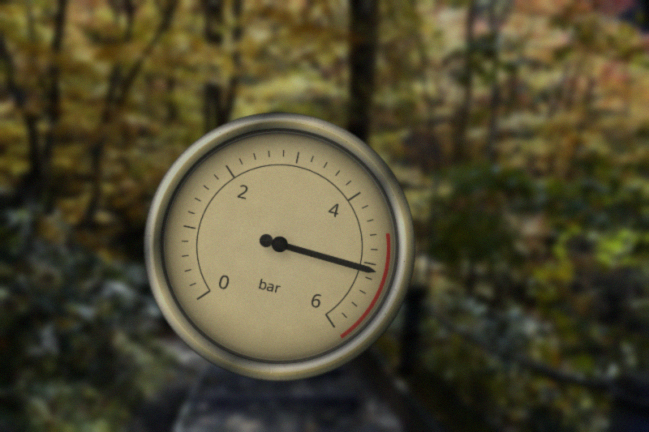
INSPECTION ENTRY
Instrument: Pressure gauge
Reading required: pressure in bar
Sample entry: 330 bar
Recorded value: 5.1 bar
